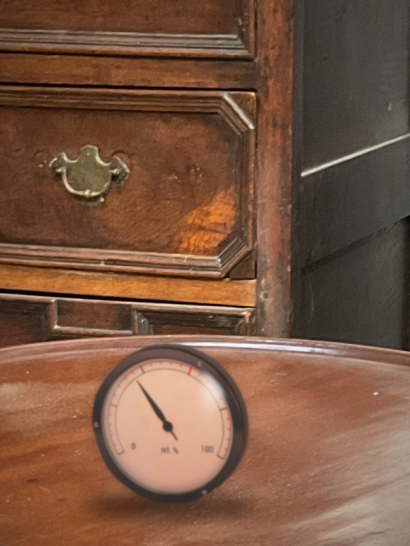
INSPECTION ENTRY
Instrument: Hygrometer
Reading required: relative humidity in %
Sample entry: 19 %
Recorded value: 36 %
